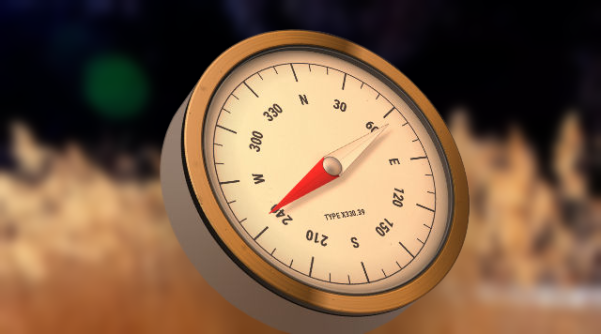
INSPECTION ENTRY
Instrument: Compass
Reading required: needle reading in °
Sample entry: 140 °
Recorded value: 245 °
